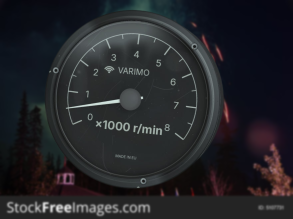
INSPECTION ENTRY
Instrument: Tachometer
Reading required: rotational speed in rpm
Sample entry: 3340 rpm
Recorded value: 500 rpm
